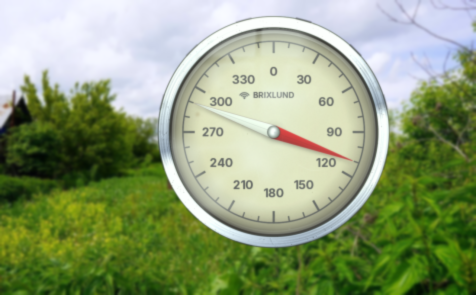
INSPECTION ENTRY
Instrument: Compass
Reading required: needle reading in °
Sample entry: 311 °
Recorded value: 110 °
